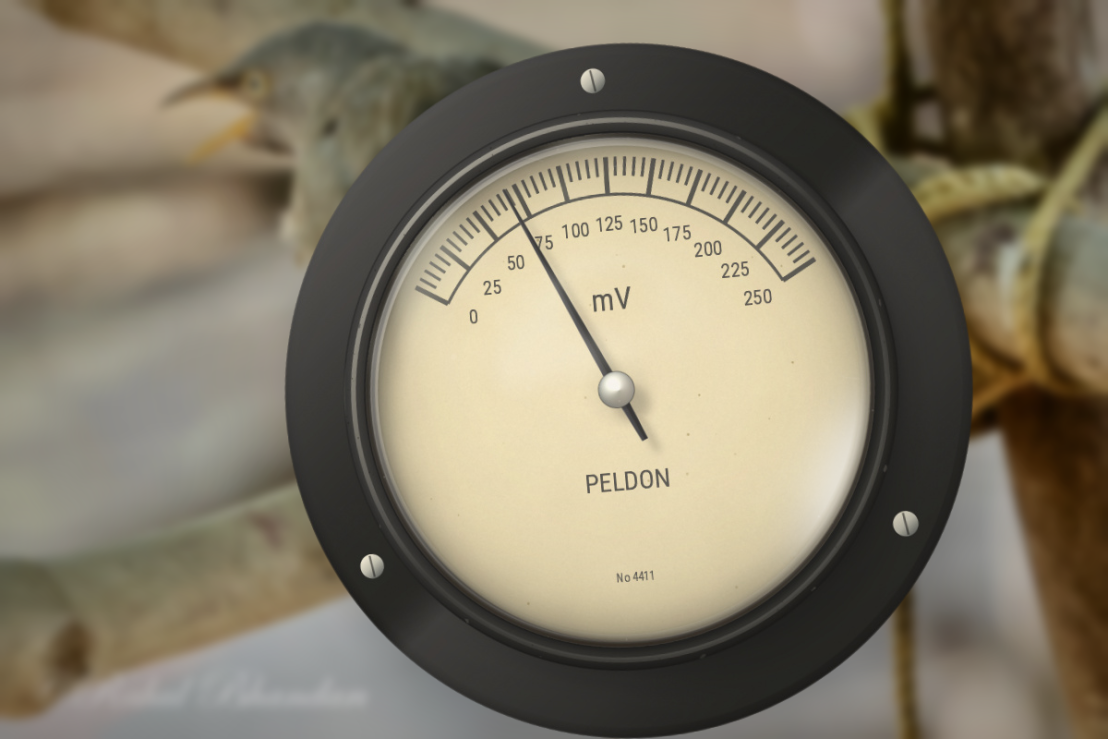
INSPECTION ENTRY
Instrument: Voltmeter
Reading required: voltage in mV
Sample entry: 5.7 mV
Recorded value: 70 mV
